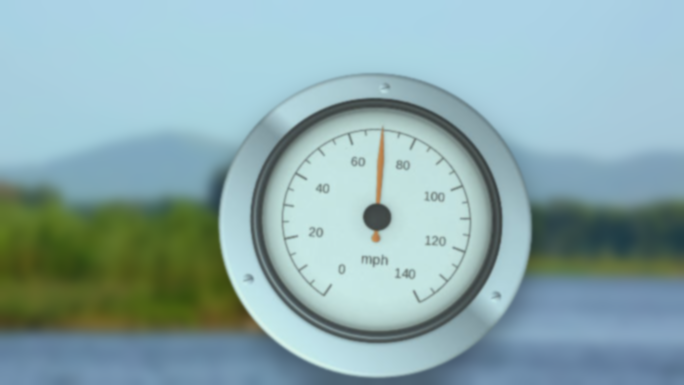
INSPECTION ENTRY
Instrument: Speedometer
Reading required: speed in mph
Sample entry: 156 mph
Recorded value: 70 mph
